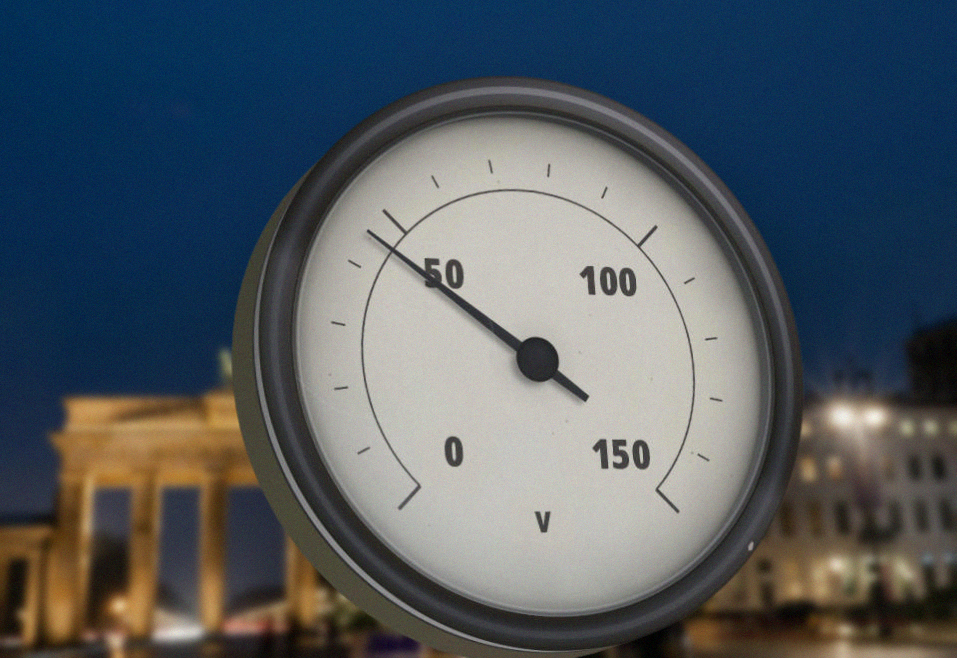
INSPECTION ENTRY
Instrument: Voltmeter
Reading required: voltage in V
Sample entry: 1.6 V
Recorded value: 45 V
